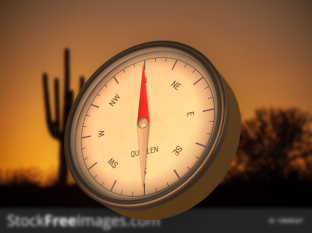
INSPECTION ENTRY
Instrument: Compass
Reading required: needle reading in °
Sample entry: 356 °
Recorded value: 0 °
